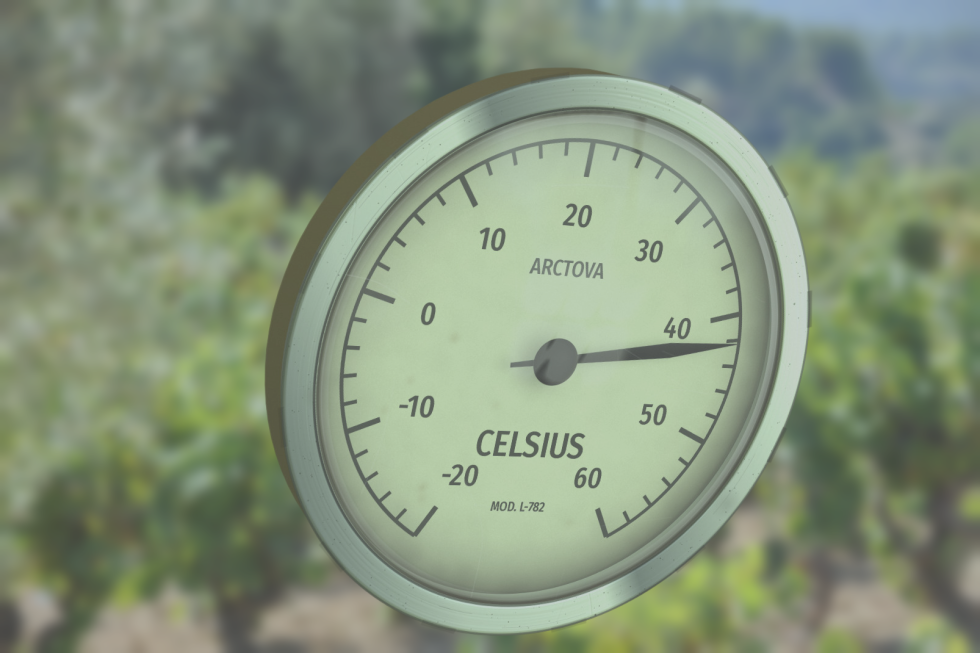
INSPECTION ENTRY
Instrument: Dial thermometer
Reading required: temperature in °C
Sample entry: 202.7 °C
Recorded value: 42 °C
